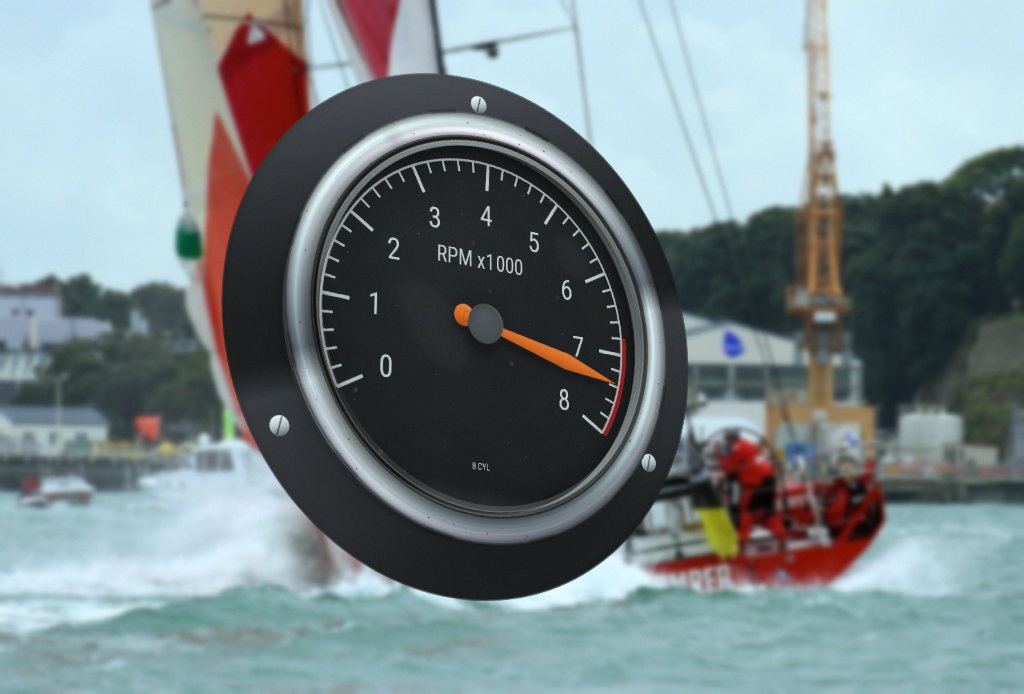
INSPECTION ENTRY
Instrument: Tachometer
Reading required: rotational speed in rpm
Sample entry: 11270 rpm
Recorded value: 7400 rpm
